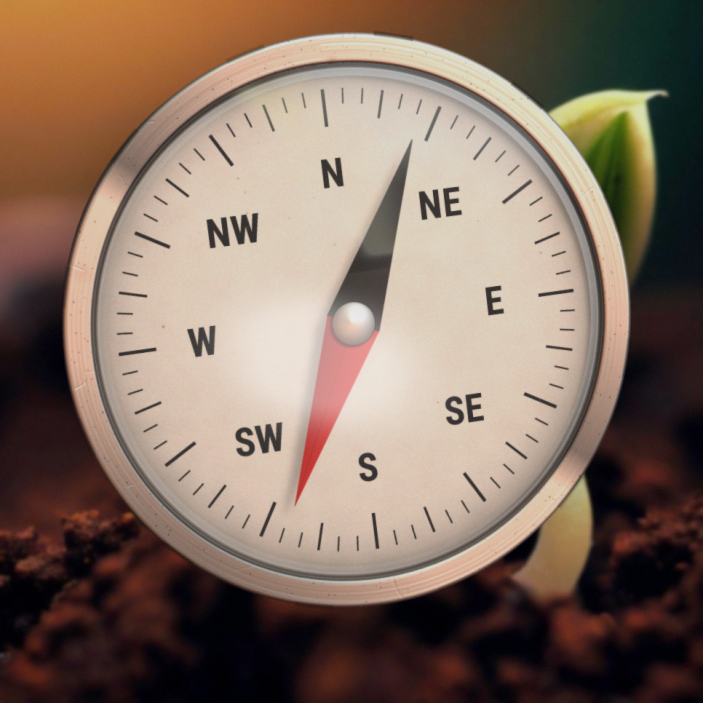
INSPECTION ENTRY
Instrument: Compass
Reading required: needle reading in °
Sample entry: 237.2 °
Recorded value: 205 °
